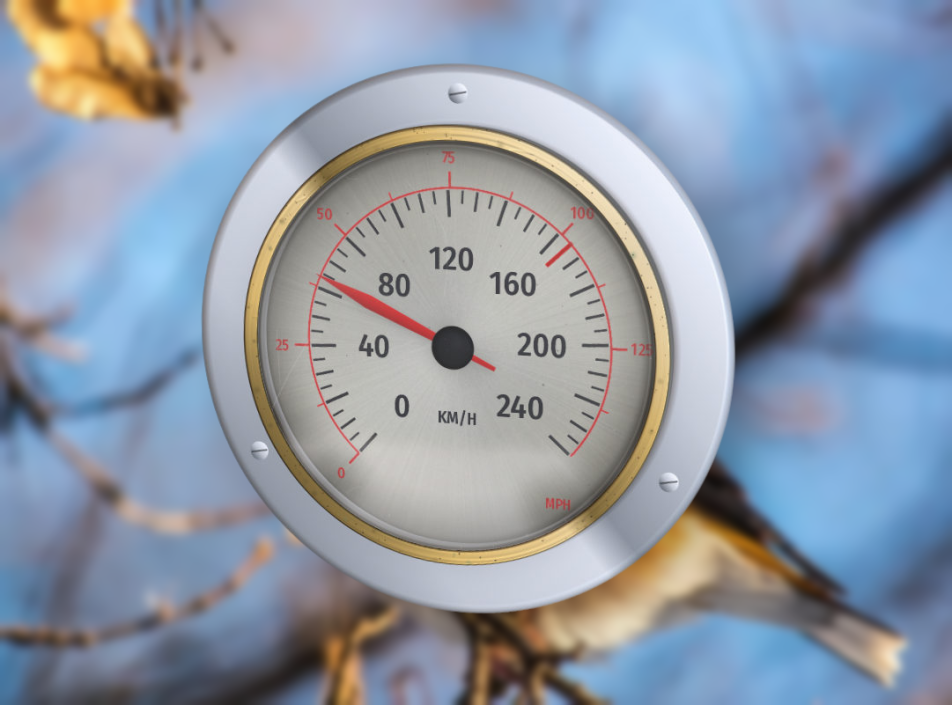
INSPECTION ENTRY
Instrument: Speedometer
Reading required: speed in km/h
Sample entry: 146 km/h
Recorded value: 65 km/h
